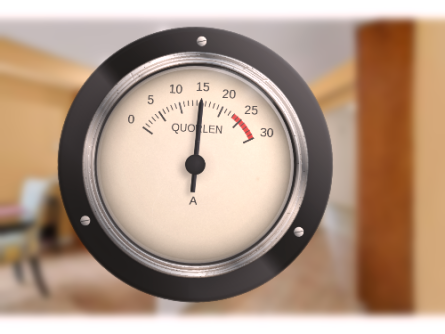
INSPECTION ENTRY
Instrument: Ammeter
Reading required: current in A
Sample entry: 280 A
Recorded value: 15 A
